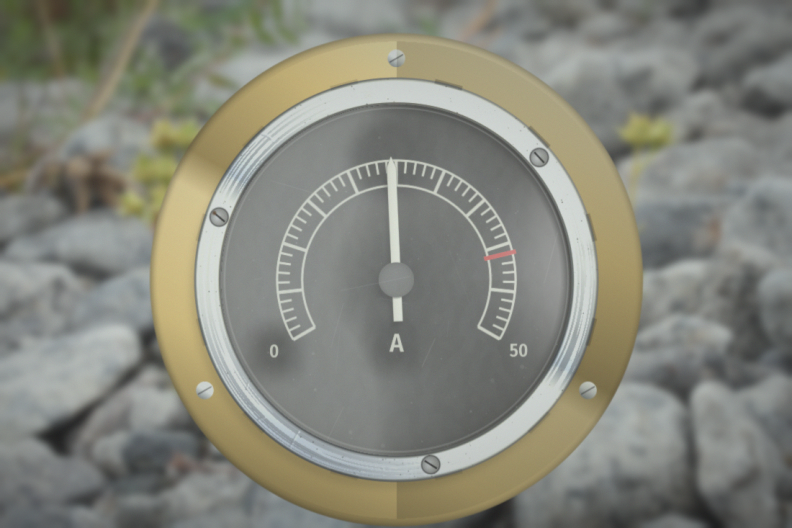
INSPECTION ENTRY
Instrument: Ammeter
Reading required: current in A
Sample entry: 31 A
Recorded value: 24.5 A
